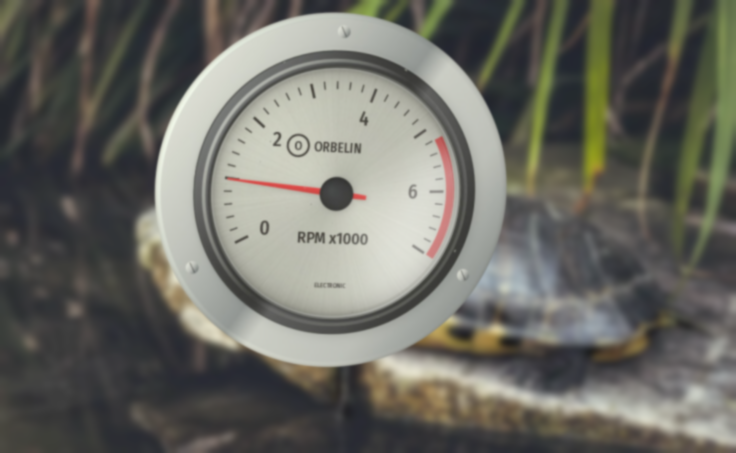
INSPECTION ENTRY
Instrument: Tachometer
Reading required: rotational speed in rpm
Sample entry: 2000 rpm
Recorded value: 1000 rpm
